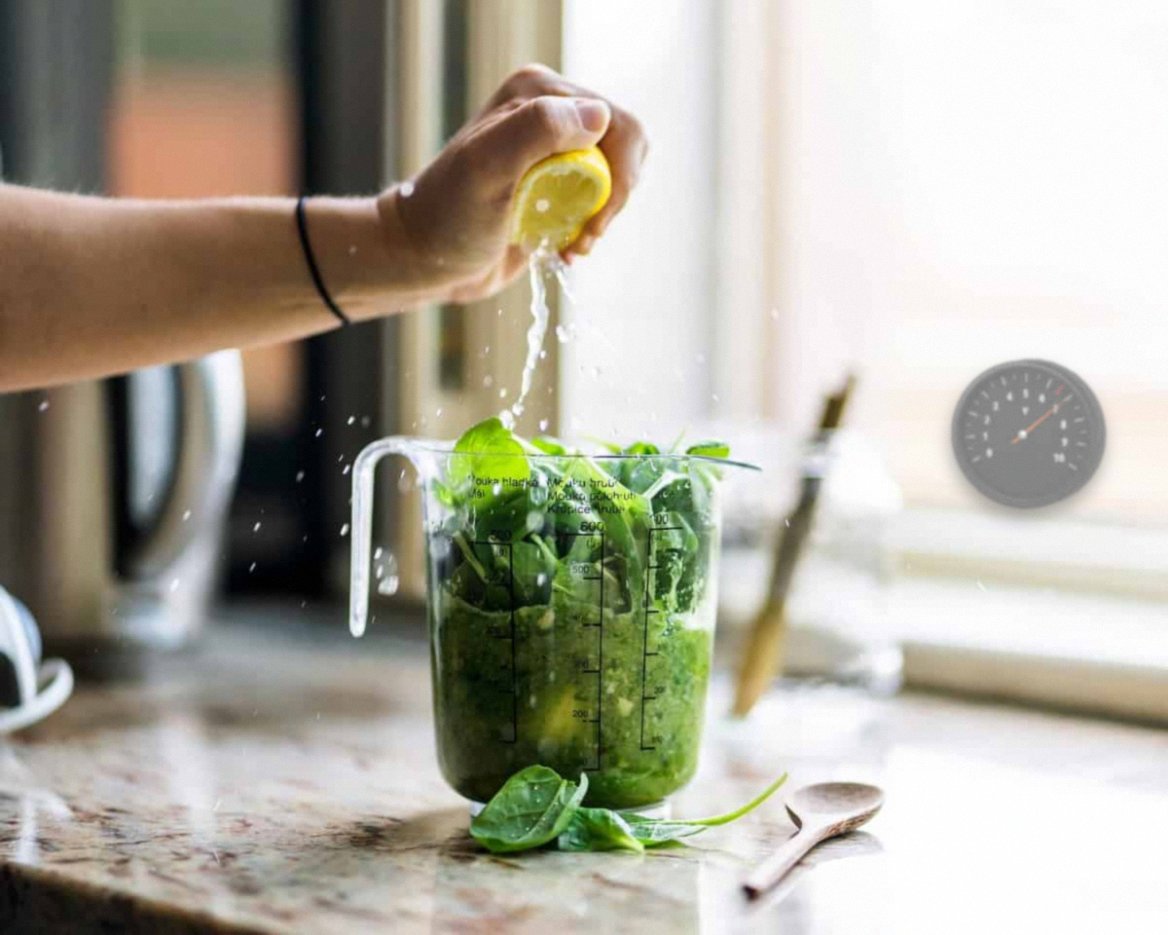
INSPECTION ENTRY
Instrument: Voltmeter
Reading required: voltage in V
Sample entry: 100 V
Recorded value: 7 V
